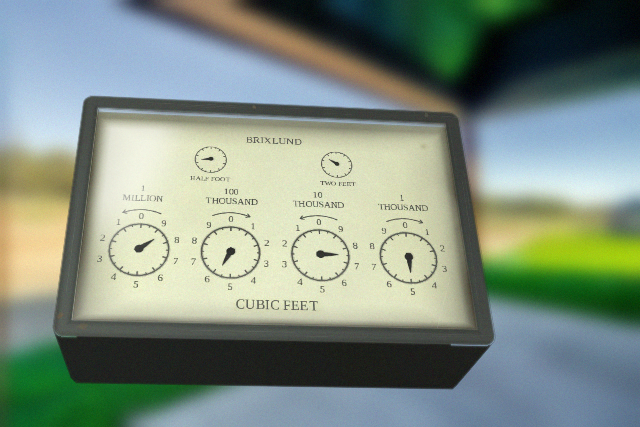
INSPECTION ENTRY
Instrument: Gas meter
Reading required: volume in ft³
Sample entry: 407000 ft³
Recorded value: 857500 ft³
